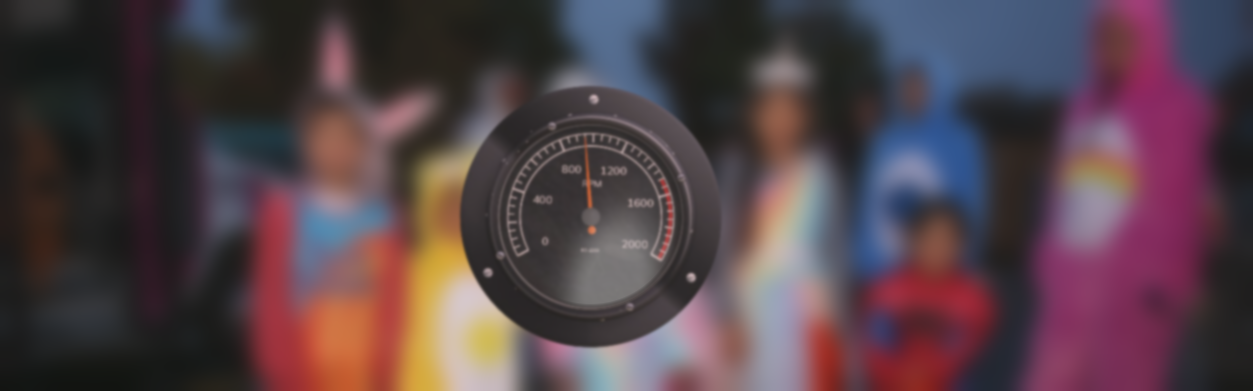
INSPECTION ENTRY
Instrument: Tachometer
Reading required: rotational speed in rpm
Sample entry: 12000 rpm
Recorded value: 950 rpm
